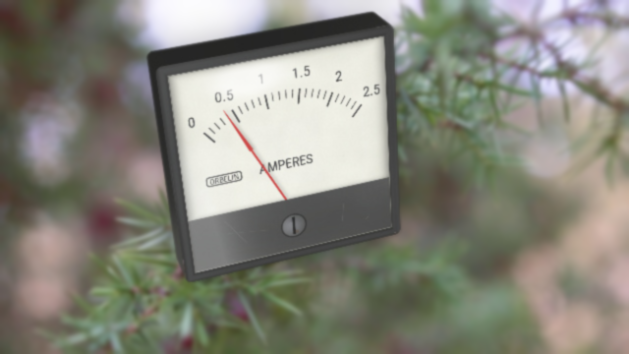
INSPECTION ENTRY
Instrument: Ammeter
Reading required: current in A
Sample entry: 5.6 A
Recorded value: 0.4 A
